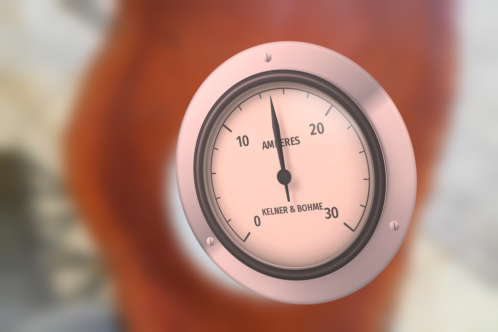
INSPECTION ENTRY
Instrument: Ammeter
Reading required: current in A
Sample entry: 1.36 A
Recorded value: 15 A
